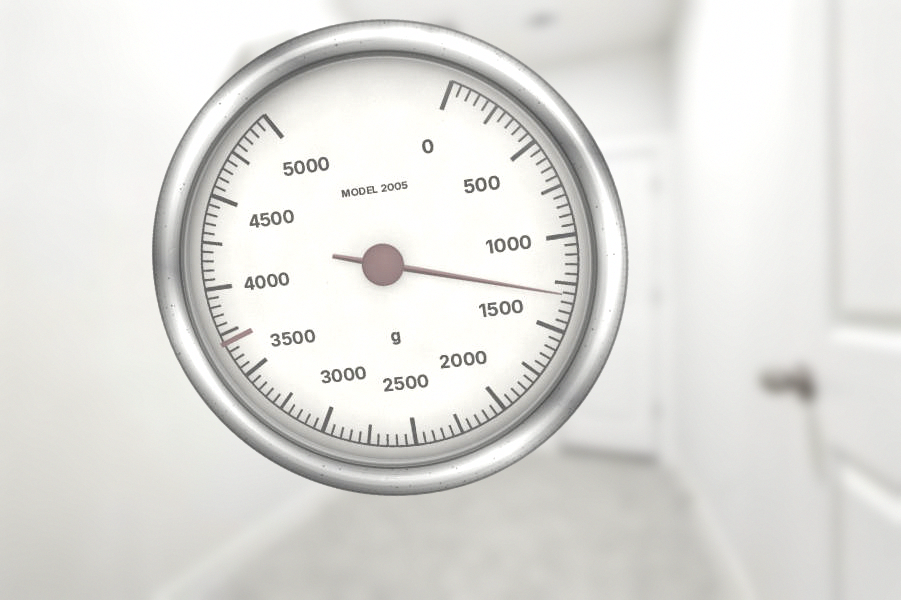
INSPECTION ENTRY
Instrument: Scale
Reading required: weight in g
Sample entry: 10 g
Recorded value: 1300 g
